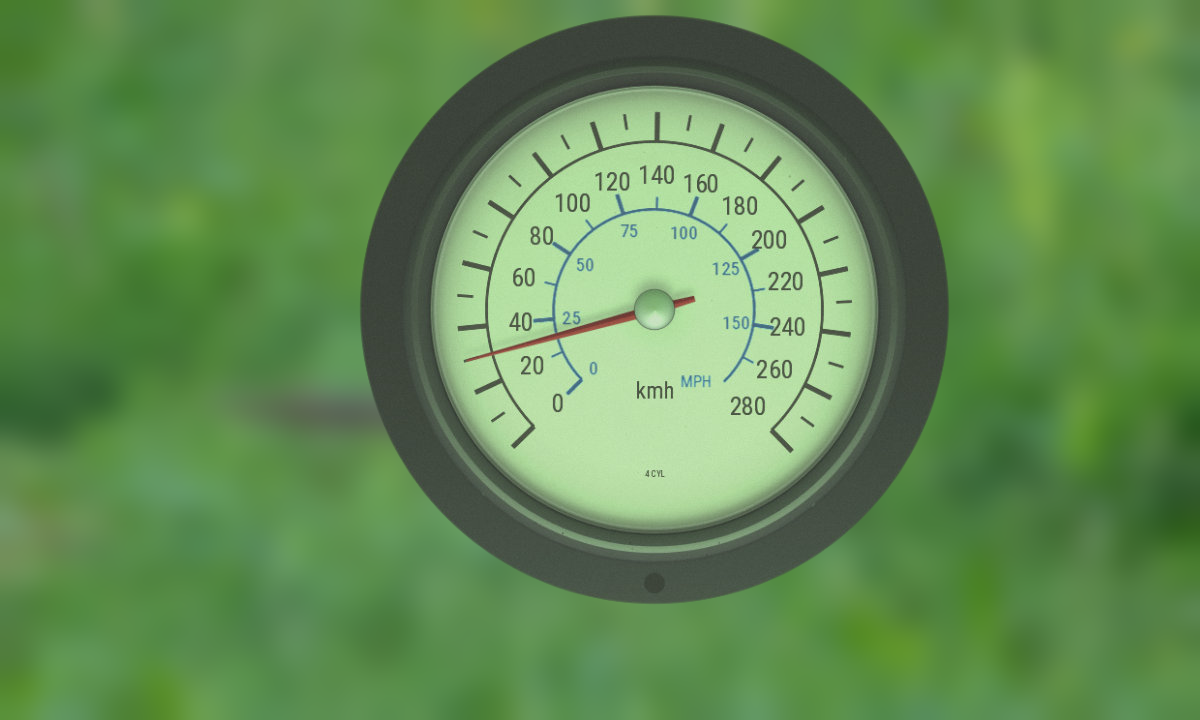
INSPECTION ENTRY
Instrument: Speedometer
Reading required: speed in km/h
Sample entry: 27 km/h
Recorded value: 30 km/h
